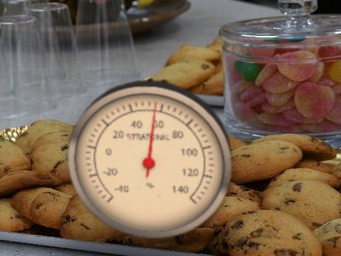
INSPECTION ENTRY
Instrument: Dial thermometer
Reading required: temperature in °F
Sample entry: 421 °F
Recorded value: 56 °F
